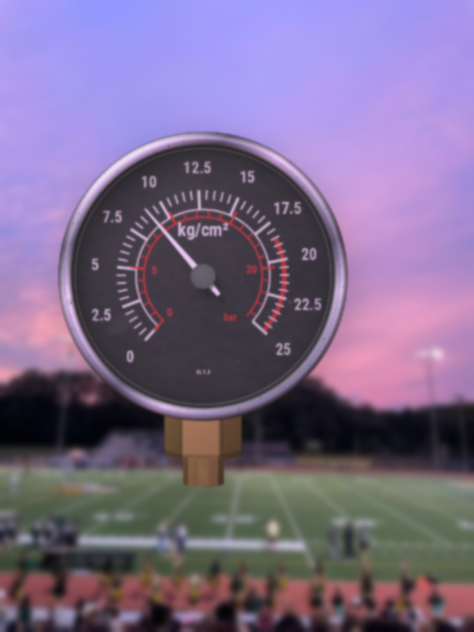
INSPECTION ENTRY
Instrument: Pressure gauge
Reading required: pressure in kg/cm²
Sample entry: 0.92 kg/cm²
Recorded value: 9 kg/cm²
